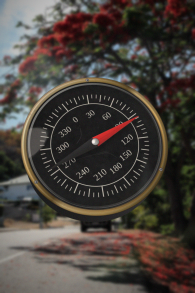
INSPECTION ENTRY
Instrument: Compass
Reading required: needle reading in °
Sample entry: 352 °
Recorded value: 95 °
